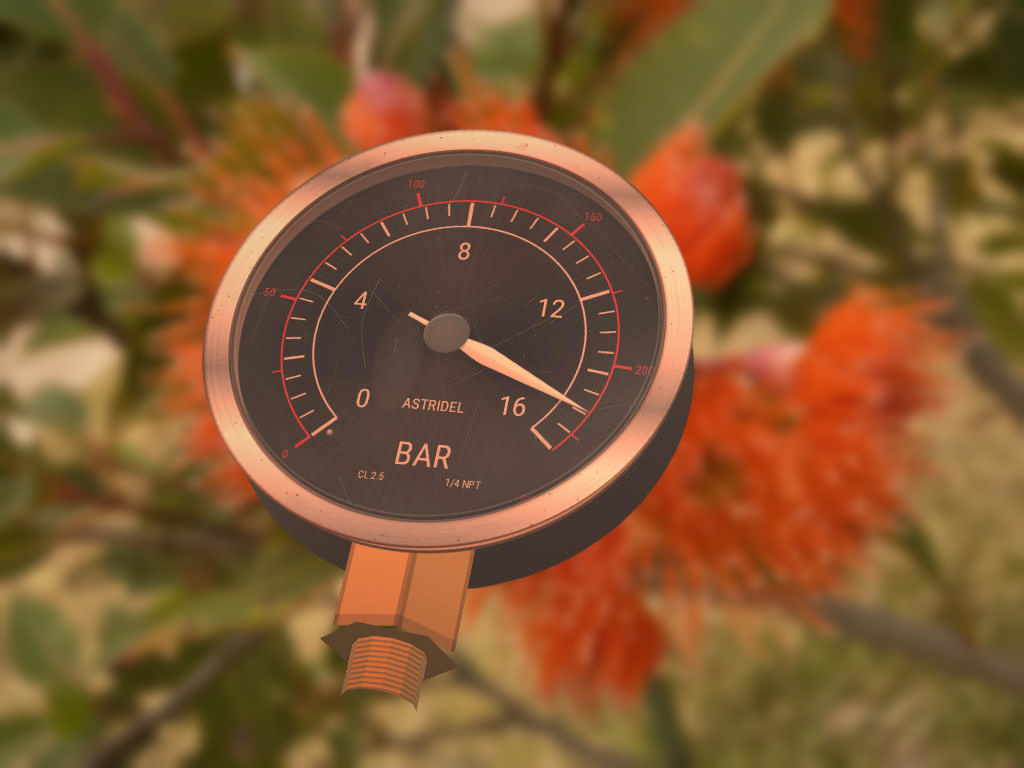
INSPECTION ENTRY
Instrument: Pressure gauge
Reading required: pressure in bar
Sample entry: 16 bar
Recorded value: 15 bar
